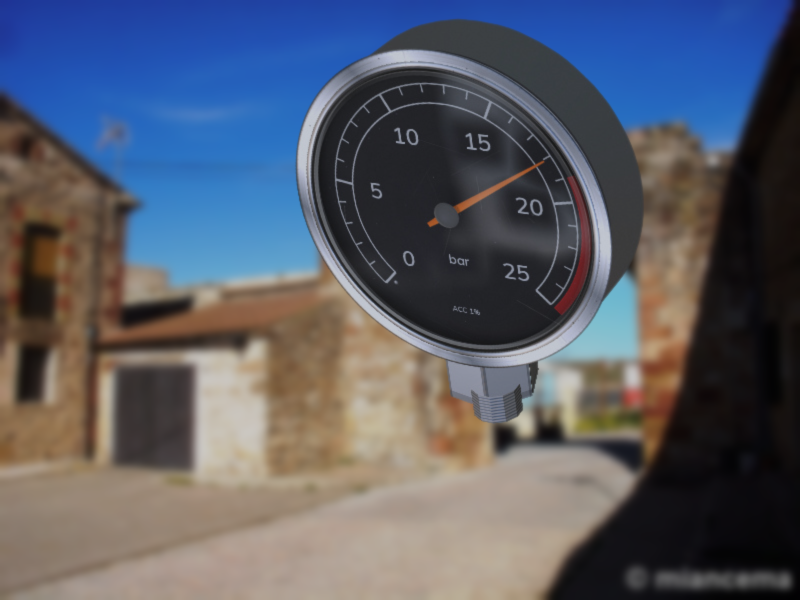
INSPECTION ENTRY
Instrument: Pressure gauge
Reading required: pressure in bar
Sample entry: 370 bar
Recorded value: 18 bar
